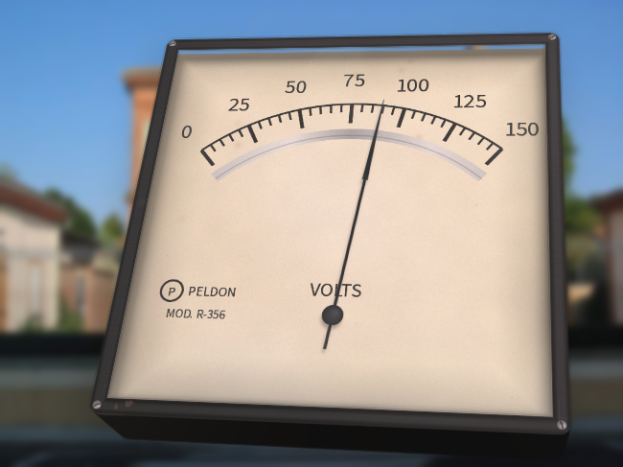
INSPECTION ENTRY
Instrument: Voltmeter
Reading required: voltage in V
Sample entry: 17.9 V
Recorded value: 90 V
